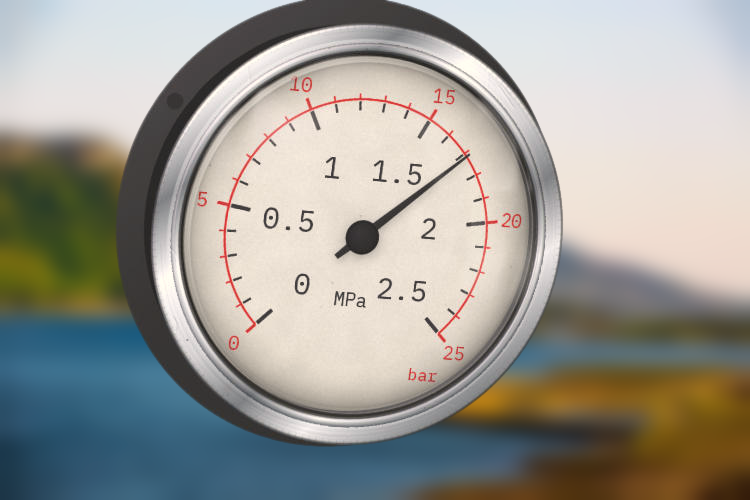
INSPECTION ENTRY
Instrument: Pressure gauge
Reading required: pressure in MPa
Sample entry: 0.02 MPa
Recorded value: 1.7 MPa
